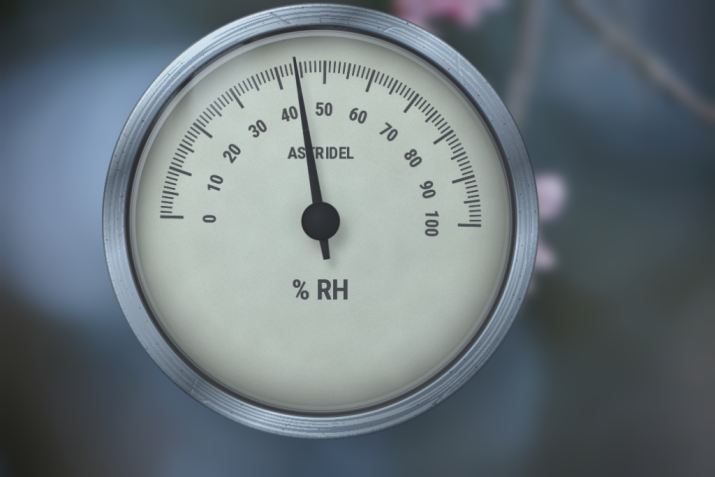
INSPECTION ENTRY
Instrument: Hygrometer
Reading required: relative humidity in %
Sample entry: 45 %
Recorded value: 44 %
